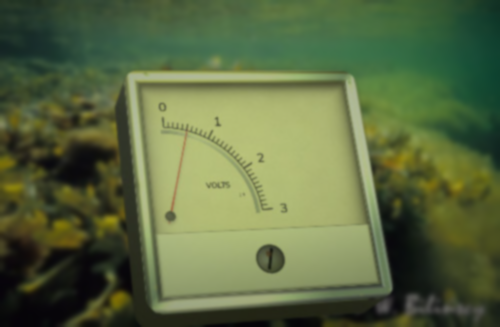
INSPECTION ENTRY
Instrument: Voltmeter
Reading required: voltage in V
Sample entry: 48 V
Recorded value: 0.5 V
